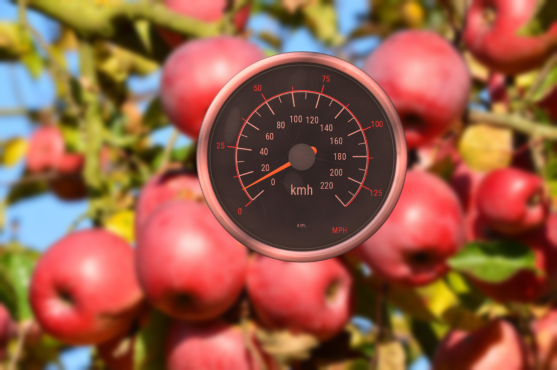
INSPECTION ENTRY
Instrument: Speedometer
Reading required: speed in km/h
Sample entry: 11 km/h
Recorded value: 10 km/h
